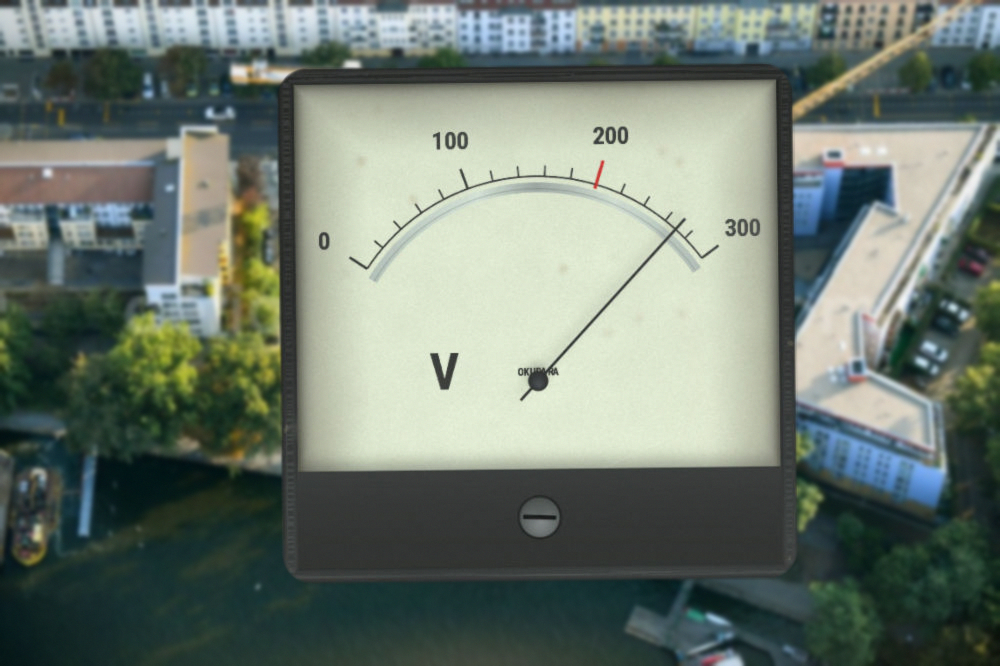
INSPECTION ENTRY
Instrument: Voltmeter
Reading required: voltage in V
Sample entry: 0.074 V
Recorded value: 270 V
